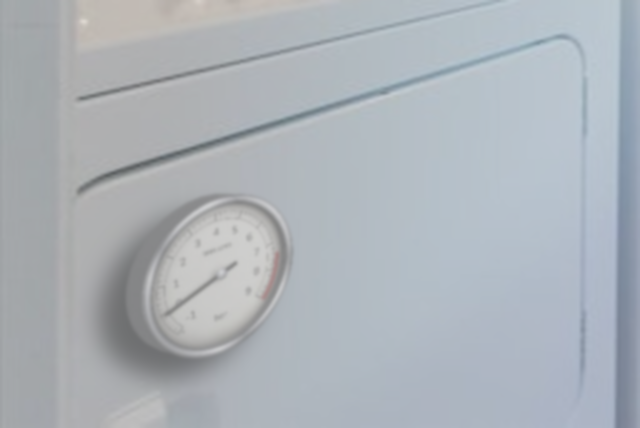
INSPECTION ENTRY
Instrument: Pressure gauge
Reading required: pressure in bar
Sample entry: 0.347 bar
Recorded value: 0 bar
